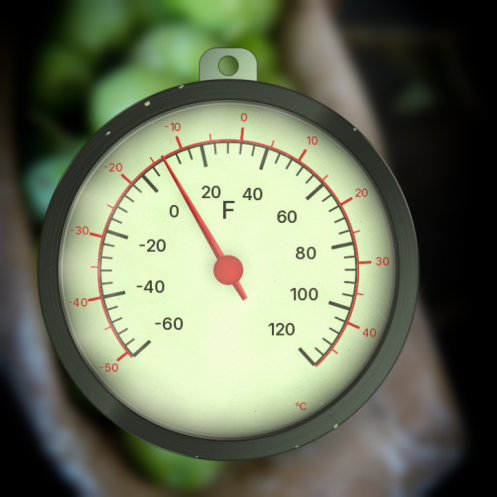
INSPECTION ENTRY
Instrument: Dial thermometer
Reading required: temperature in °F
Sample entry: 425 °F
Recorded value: 8 °F
